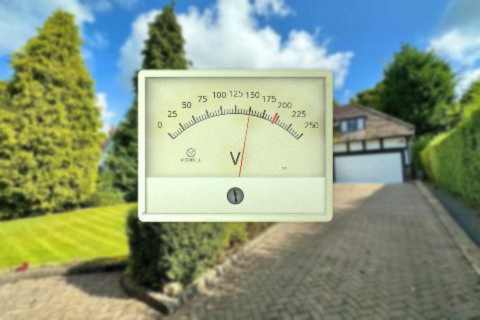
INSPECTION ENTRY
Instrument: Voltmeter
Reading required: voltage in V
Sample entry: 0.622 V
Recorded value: 150 V
